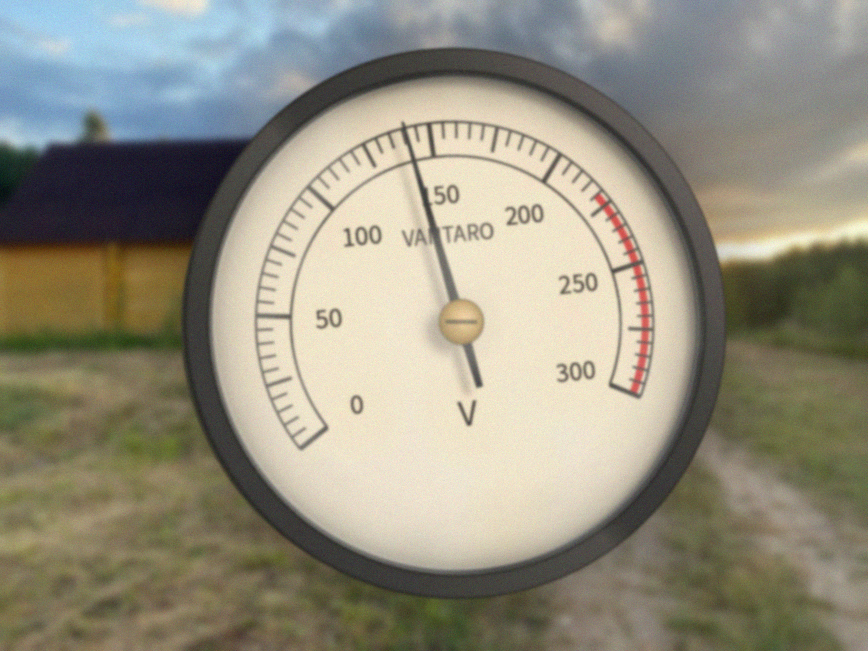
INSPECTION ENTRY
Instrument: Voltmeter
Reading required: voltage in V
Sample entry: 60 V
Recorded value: 140 V
